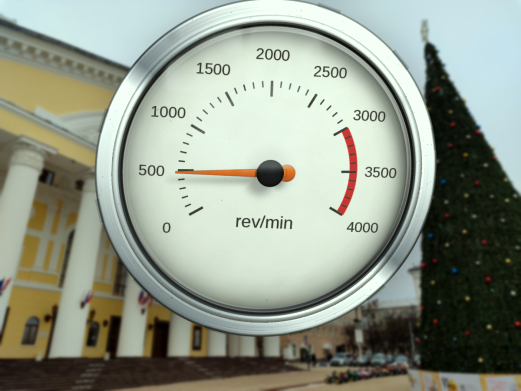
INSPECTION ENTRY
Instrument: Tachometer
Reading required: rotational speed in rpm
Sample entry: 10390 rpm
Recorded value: 500 rpm
